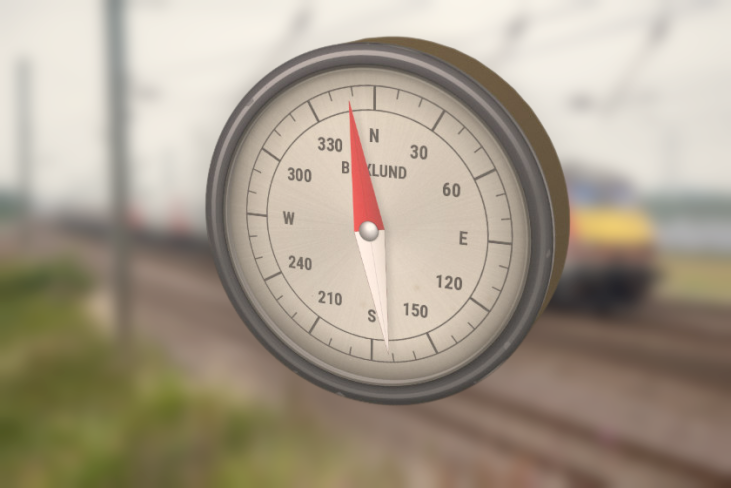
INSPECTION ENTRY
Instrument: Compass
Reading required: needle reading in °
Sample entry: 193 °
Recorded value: 350 °
